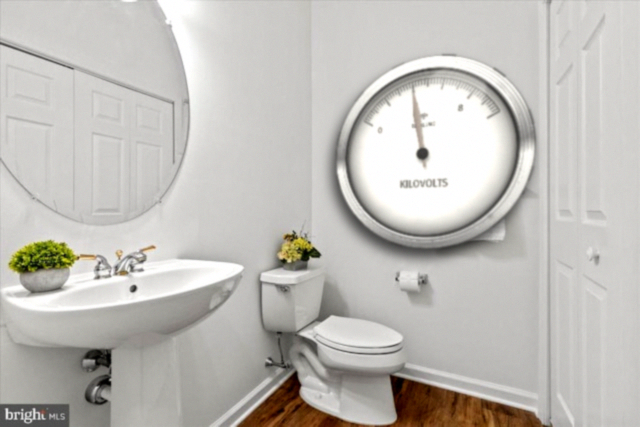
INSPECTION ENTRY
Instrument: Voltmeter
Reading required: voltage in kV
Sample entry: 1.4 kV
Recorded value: 4 kV
